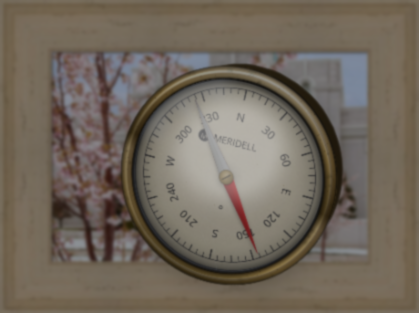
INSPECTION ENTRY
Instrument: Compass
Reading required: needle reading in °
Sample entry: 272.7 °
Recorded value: 145 °
